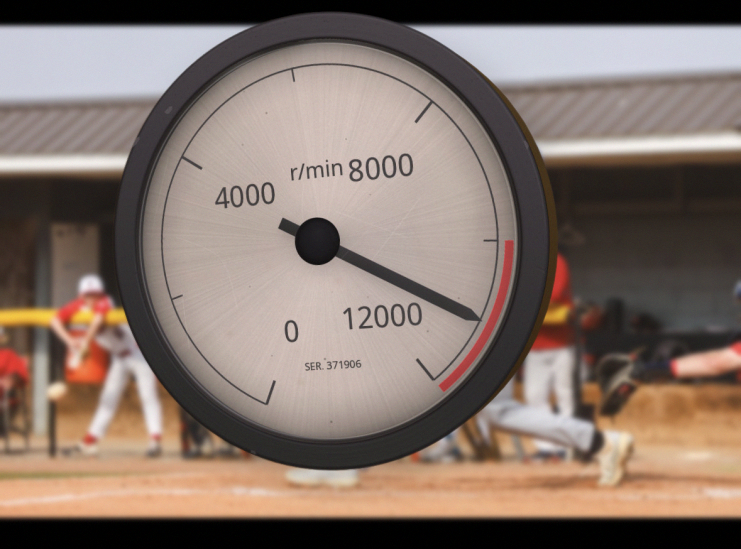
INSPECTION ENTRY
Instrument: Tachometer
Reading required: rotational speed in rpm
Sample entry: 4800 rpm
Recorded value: 11000 rpm
